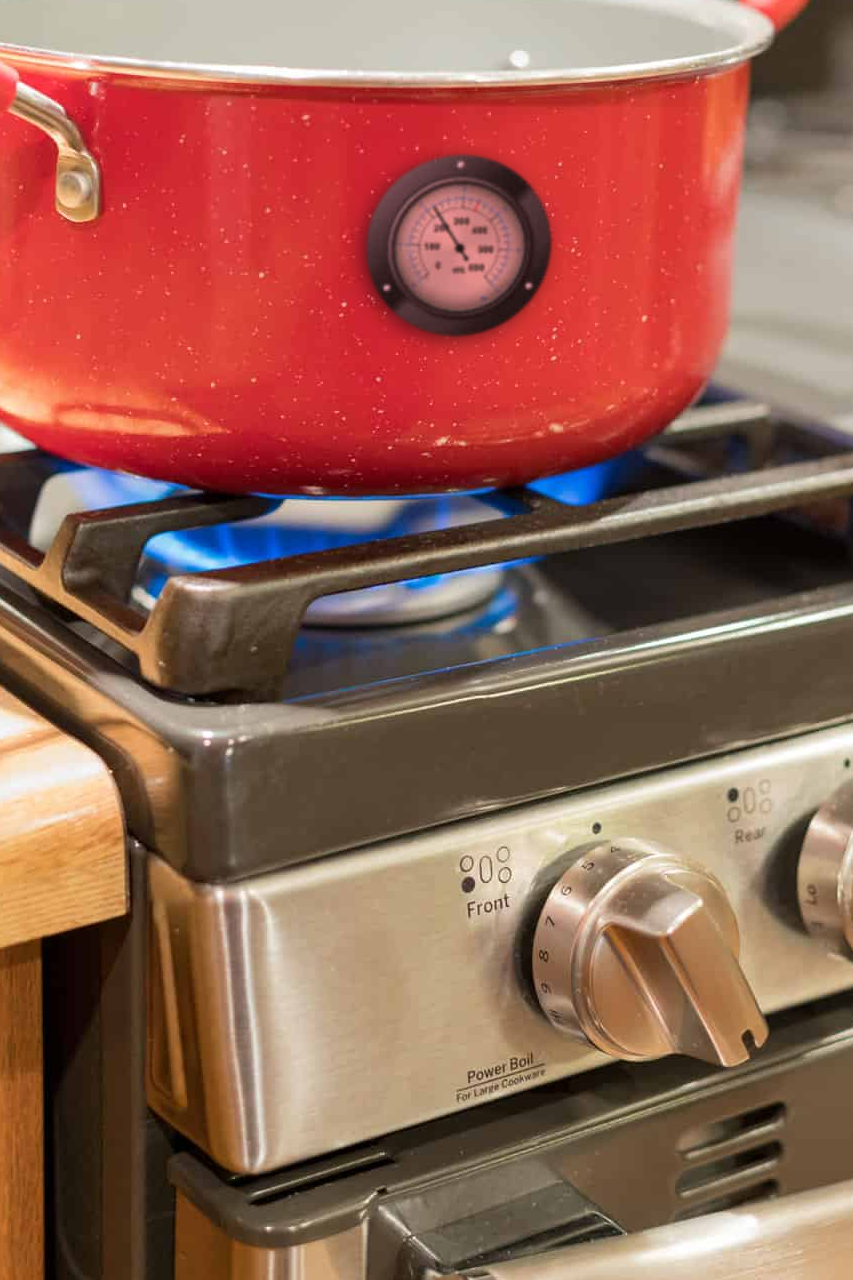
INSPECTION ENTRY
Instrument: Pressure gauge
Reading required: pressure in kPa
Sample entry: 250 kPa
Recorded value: 220 kPa
